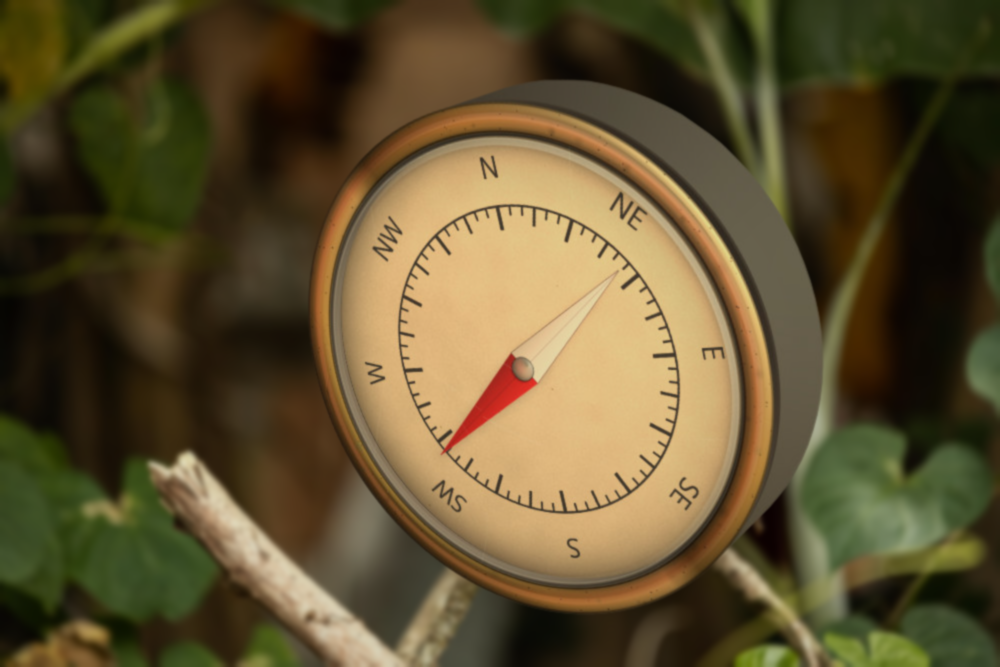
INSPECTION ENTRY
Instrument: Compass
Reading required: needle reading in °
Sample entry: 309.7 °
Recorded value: 235 °
